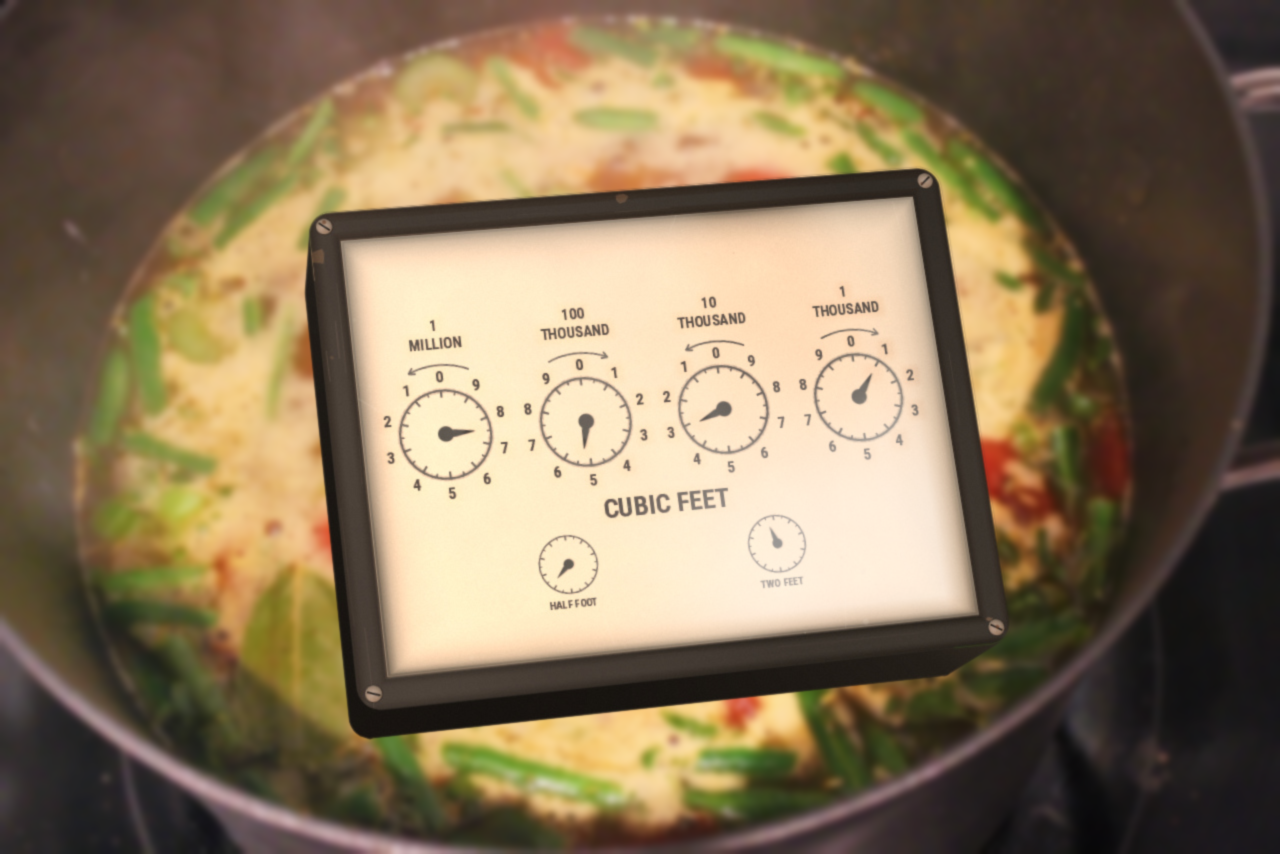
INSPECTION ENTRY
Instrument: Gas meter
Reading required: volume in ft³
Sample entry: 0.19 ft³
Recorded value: 753100 ft³
